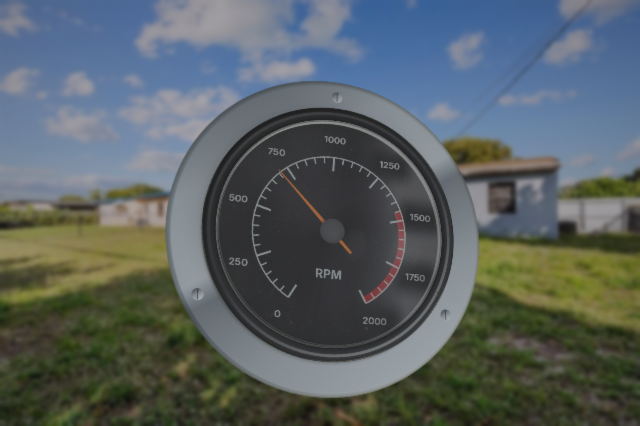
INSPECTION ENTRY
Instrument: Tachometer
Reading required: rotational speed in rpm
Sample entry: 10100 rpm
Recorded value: 700 rpm
